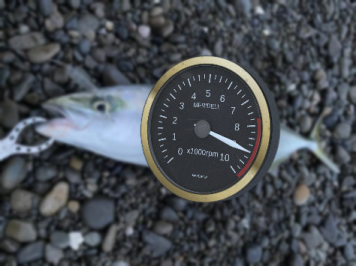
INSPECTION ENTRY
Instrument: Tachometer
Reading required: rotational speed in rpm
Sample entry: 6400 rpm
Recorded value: 9000 rpm
